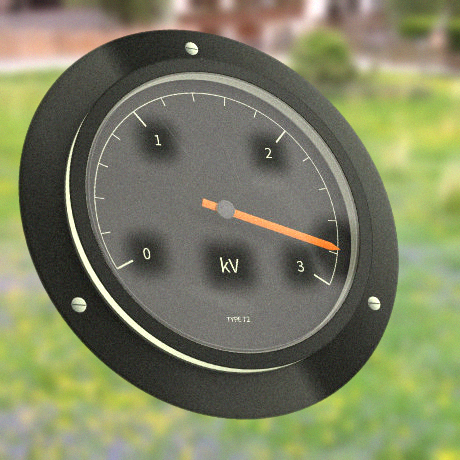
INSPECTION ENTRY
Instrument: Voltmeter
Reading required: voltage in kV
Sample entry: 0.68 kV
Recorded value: 2.8 kV
